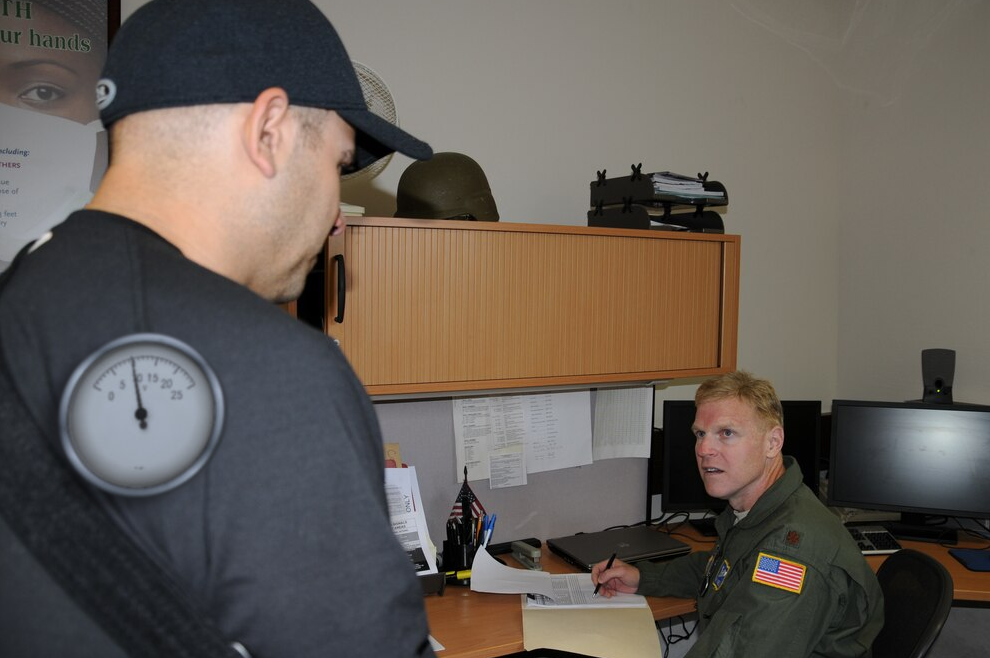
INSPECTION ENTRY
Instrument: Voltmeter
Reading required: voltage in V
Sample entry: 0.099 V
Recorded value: 10 V
